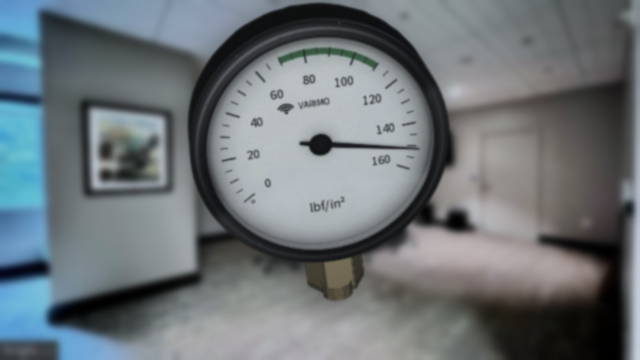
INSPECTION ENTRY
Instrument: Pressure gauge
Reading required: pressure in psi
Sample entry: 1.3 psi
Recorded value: 150 psi
